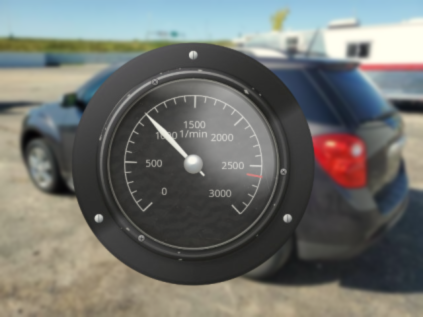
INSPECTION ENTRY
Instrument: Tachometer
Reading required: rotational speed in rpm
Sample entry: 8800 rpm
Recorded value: 1000 rpm
